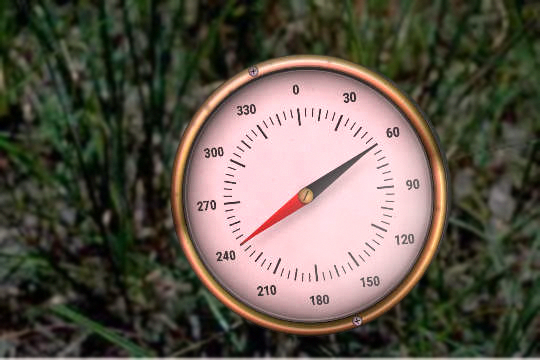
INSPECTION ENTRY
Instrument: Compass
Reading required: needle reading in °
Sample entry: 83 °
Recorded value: 240 °
